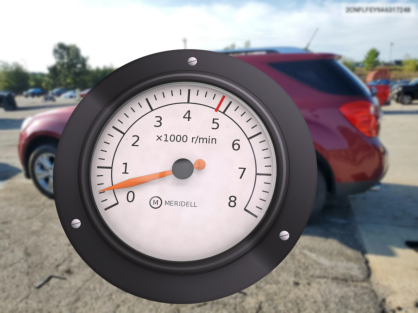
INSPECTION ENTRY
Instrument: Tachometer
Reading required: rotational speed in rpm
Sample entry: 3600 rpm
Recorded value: 400 rpm
